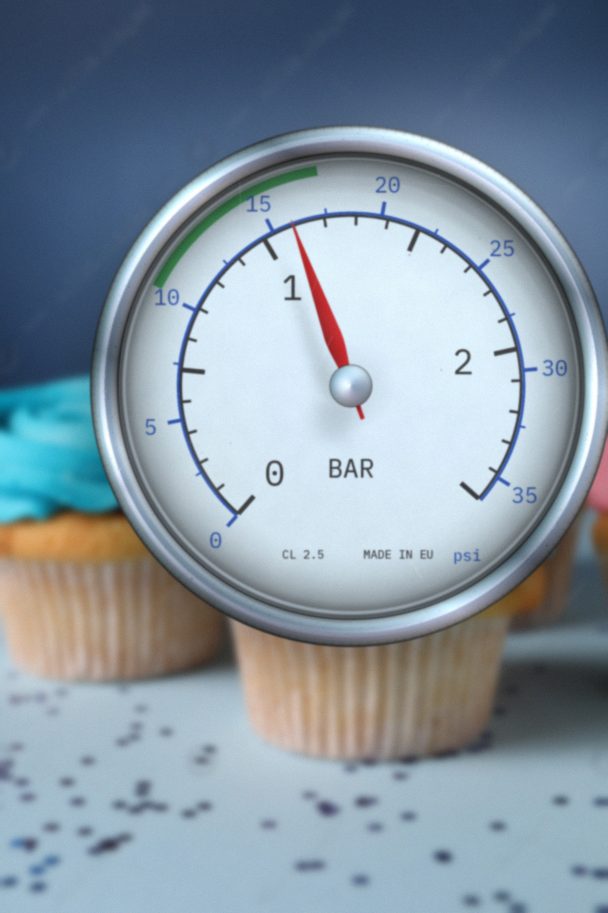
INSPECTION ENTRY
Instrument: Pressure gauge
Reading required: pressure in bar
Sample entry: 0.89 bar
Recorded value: 1.1 bar
